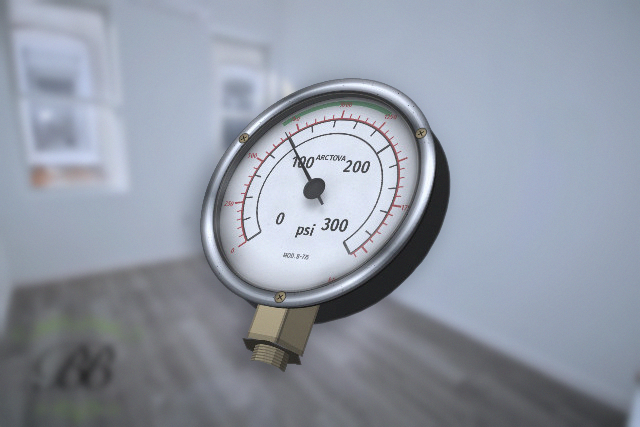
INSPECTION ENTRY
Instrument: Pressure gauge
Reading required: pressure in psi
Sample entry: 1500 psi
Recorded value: 100 psi
